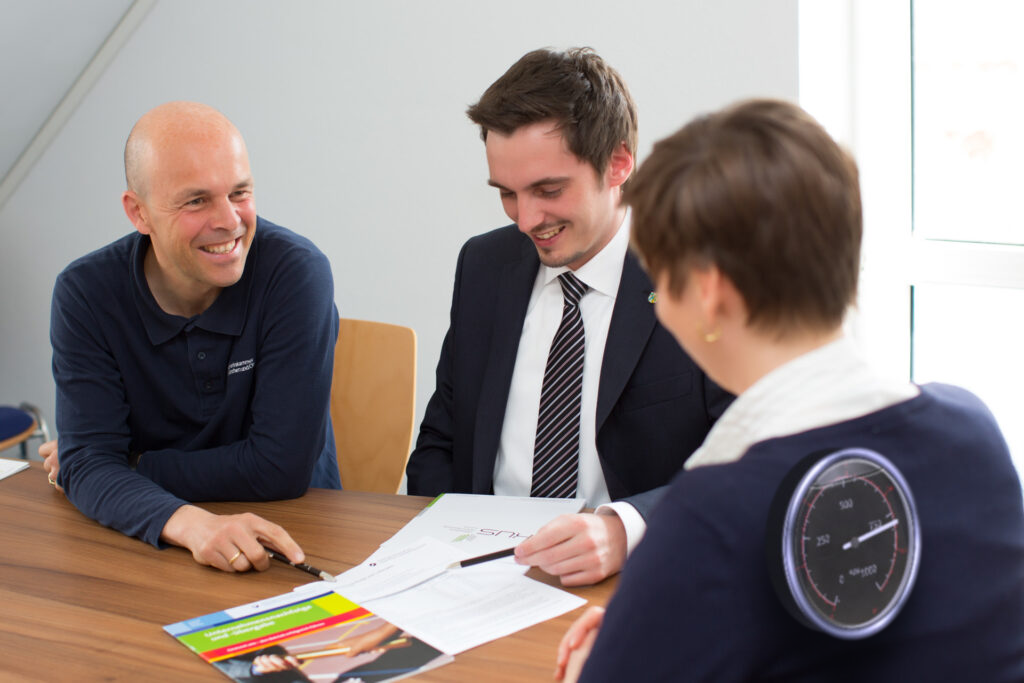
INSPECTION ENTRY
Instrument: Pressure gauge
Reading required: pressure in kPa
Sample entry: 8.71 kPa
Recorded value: 775 kPa
